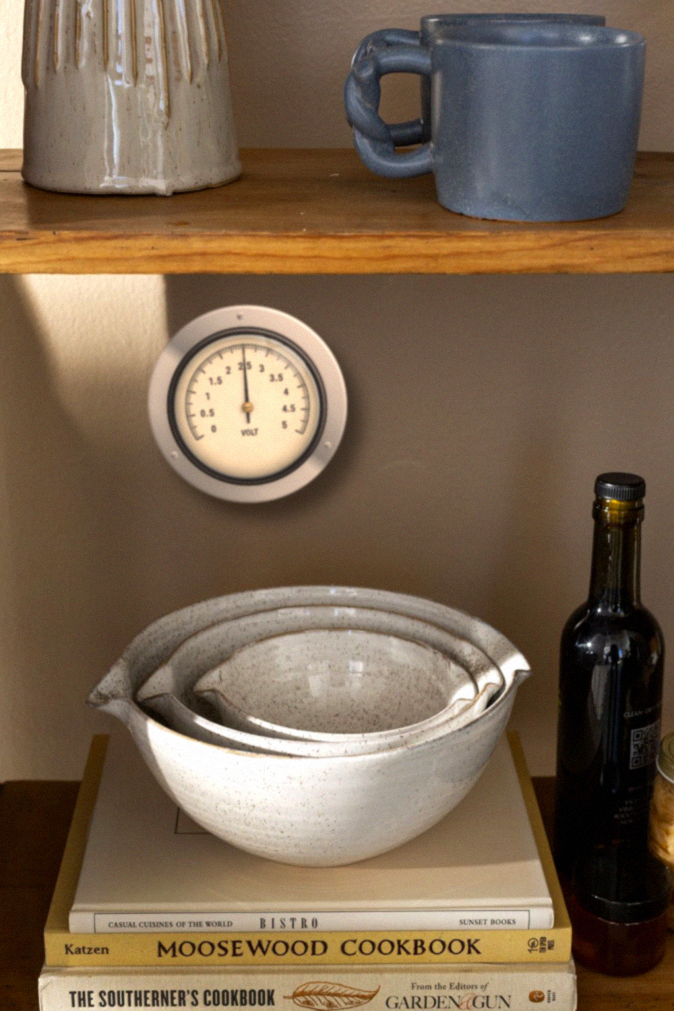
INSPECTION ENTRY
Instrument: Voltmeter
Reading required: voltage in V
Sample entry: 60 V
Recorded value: 2.5 V
